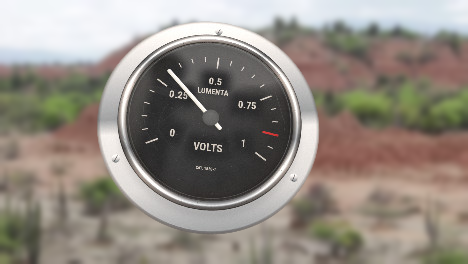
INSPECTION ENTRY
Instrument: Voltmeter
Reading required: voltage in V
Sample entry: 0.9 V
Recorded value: 0.3 V
